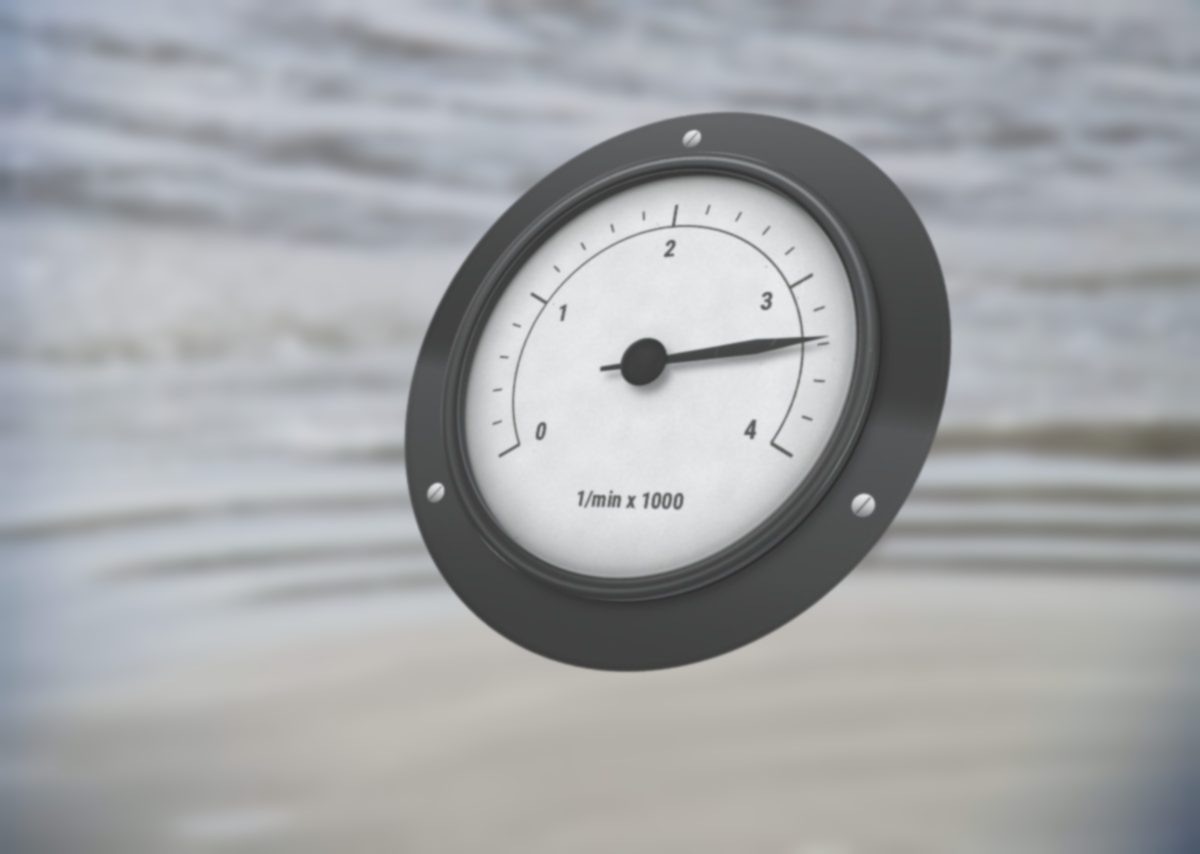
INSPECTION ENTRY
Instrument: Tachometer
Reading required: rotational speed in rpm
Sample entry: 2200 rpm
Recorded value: 3400 rpm
